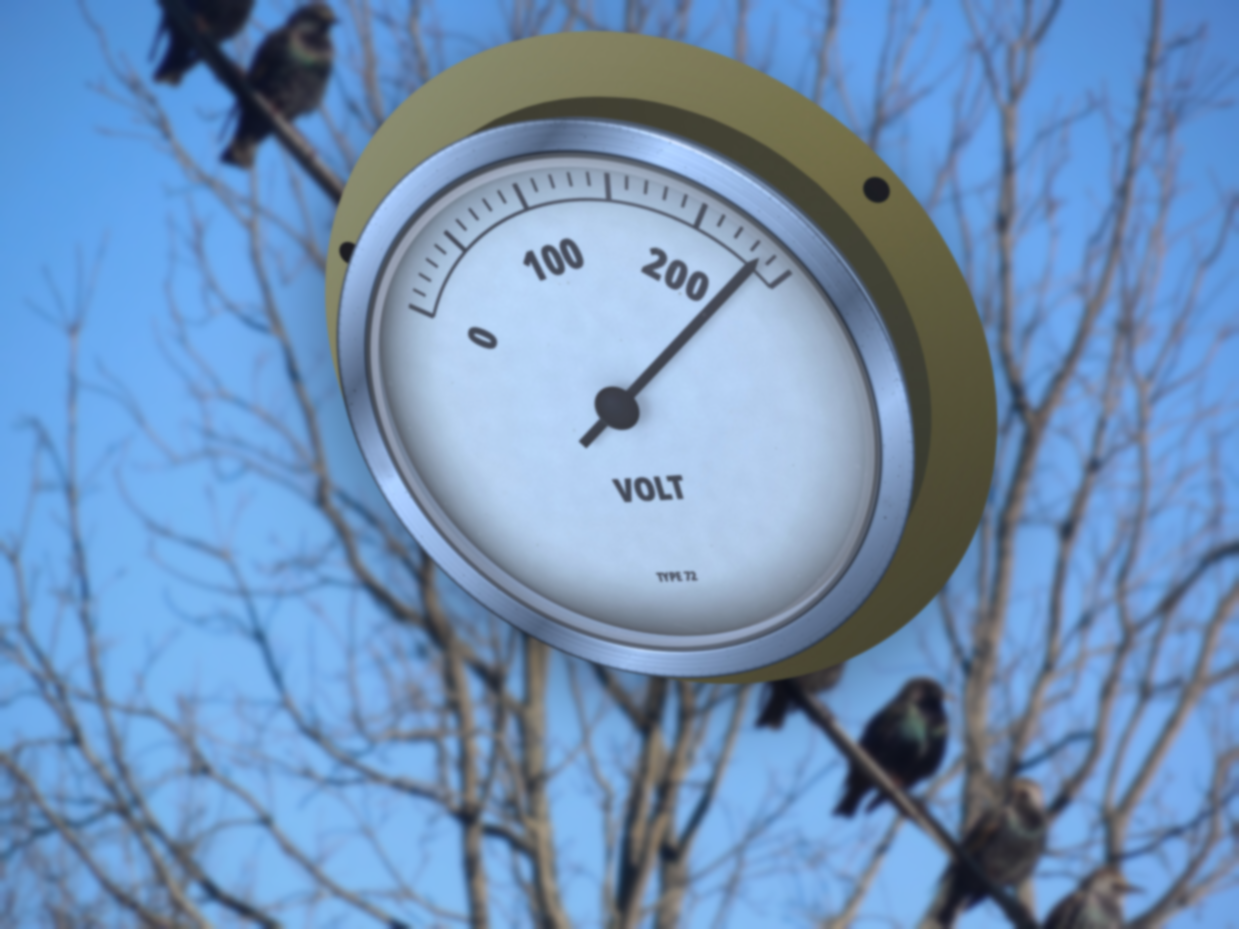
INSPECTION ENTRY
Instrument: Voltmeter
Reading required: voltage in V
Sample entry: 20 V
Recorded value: 235 V
